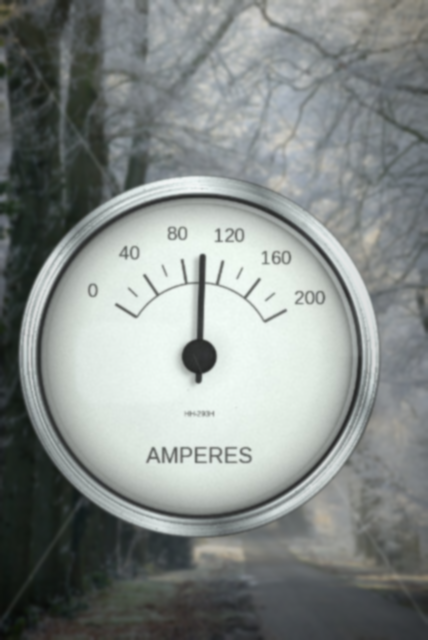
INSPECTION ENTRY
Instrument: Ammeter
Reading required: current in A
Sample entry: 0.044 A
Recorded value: 100 A
